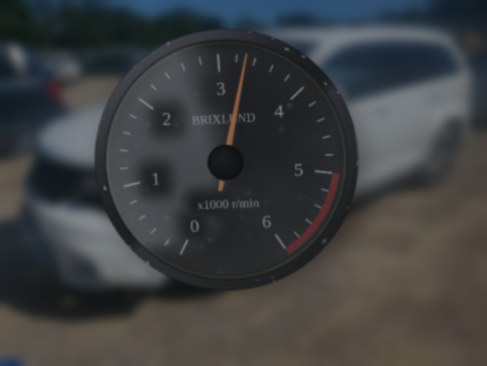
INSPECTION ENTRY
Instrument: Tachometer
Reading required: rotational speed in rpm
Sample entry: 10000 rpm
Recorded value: 3300 rpm
